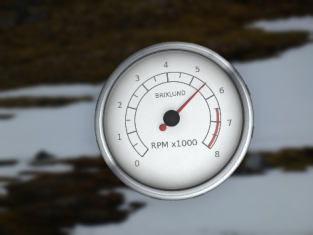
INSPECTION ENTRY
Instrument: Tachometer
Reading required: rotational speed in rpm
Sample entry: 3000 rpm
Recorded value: 5500 rpm
